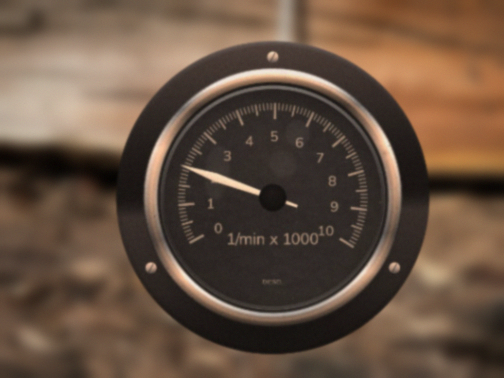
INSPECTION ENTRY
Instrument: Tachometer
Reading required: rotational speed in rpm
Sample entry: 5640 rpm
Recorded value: 2000 rpm
